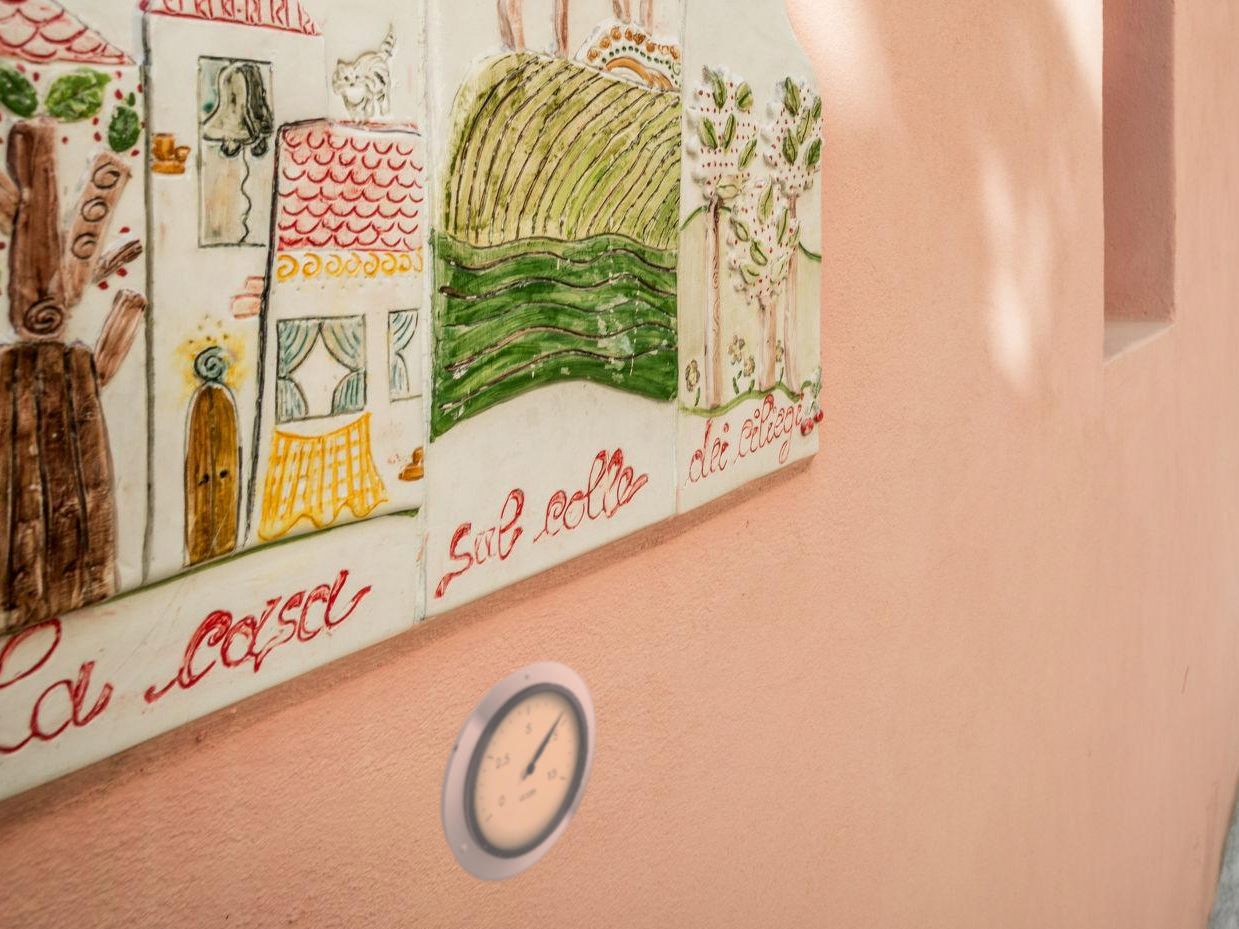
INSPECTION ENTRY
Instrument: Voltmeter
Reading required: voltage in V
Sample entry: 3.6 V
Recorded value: 7 V
